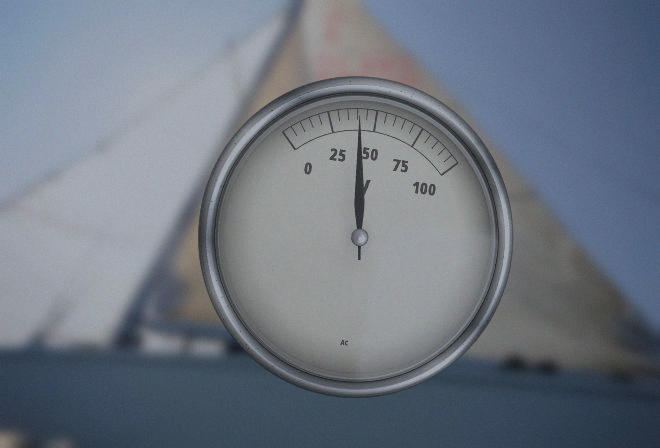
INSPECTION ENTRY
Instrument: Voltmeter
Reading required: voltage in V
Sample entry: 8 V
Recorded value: 40 V
